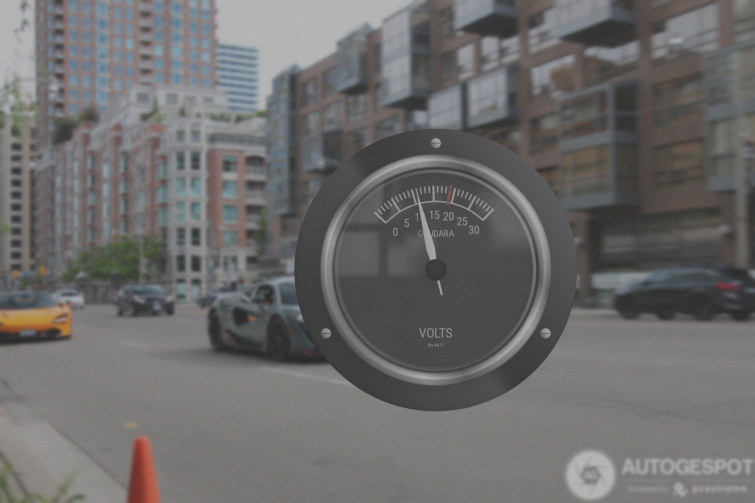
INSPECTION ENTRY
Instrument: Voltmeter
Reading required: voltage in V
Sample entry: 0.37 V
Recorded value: 11 V
